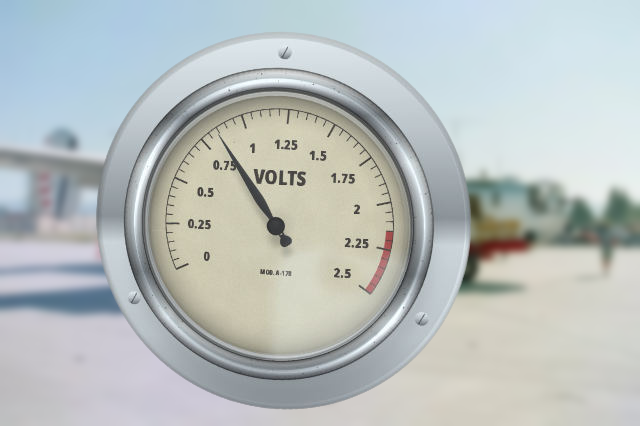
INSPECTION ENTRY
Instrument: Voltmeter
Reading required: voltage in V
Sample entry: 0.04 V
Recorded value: 0.85 V
